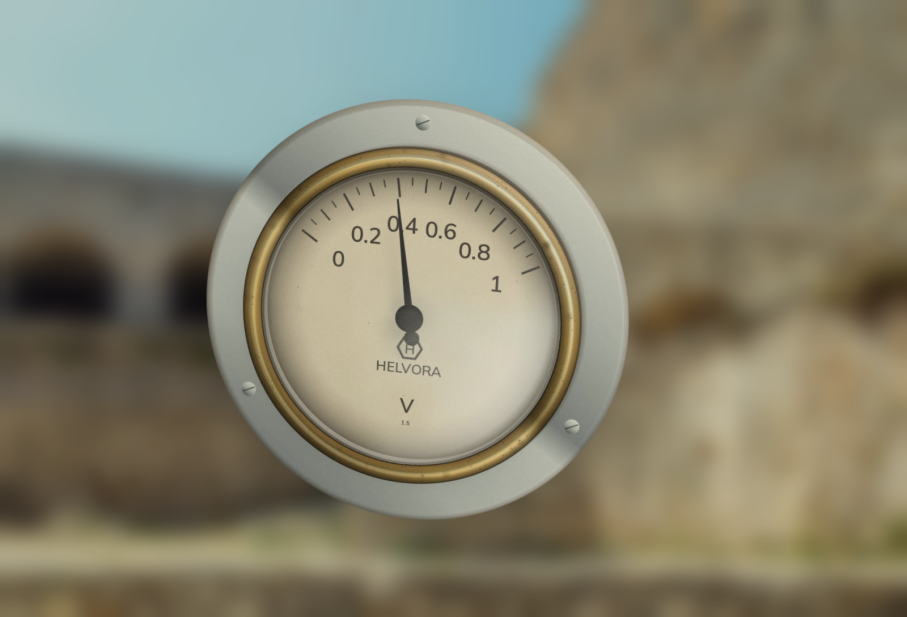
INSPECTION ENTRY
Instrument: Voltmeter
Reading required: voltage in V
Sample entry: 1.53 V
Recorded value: 0.4 V
